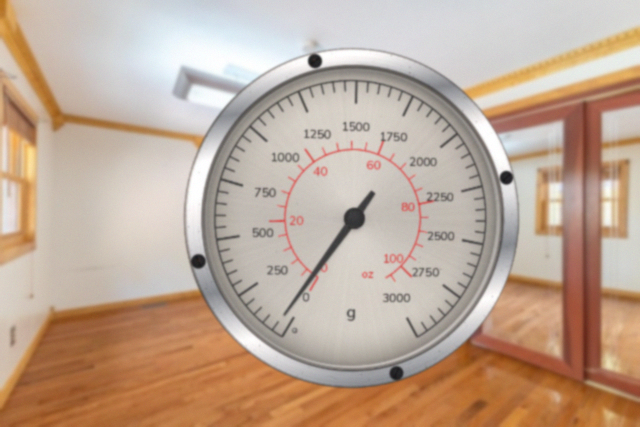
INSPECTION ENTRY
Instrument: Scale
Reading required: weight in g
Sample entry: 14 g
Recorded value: 50 g
